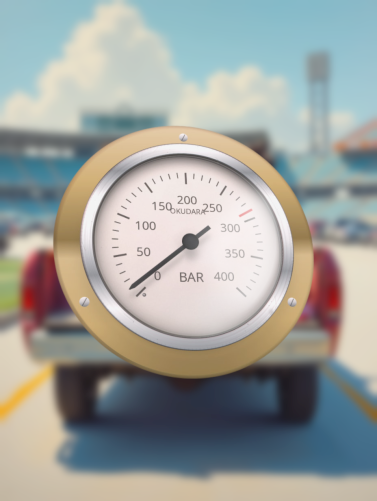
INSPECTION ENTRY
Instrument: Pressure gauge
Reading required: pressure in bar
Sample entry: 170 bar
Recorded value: 10 bar
